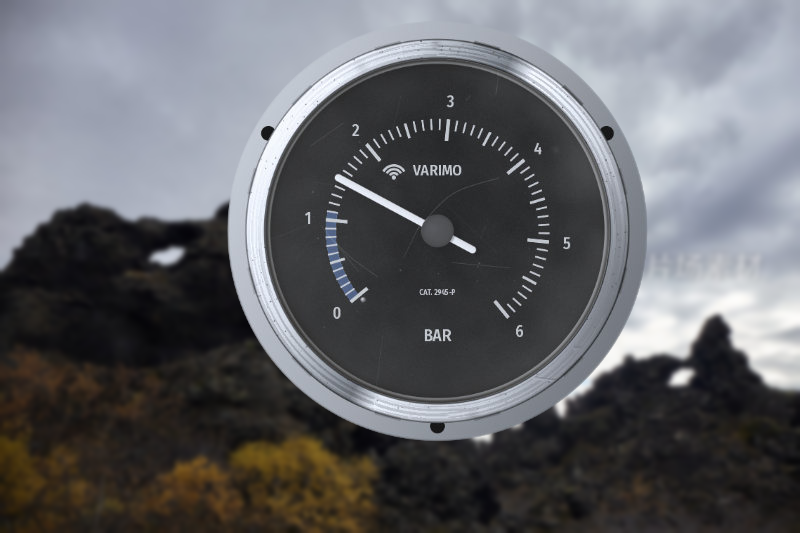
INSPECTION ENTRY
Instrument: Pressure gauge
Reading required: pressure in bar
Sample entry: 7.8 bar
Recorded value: 1.5 bar
